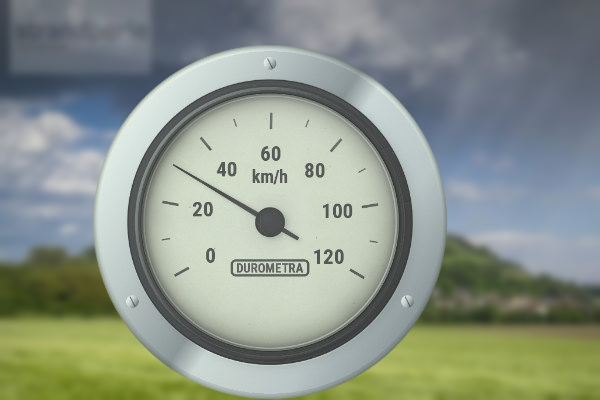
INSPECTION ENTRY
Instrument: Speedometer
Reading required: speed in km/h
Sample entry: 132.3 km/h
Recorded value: 30 km/h
